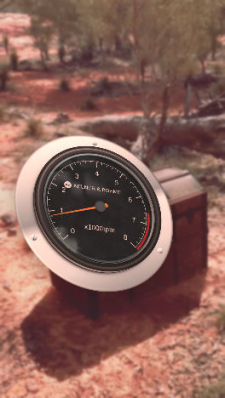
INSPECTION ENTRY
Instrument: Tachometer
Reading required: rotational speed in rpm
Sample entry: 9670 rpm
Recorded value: 800 rpm
